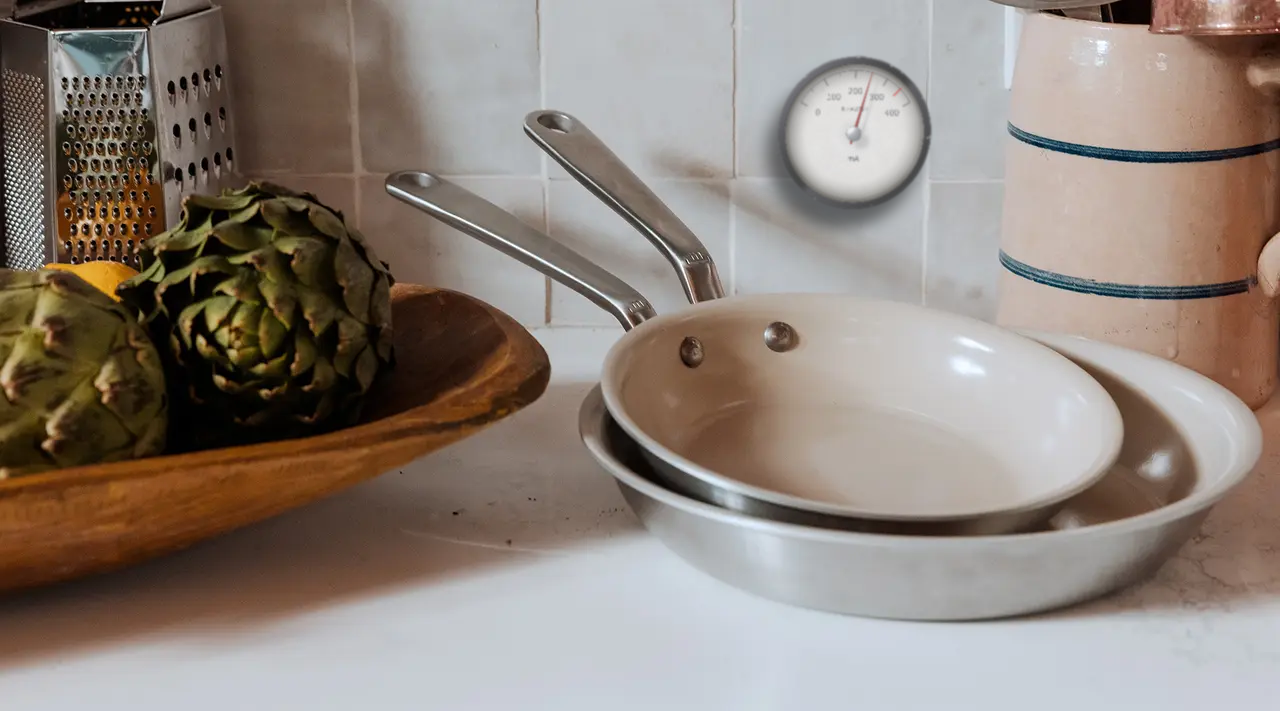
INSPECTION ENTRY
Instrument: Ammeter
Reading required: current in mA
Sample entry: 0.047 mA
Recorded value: 250 mA
